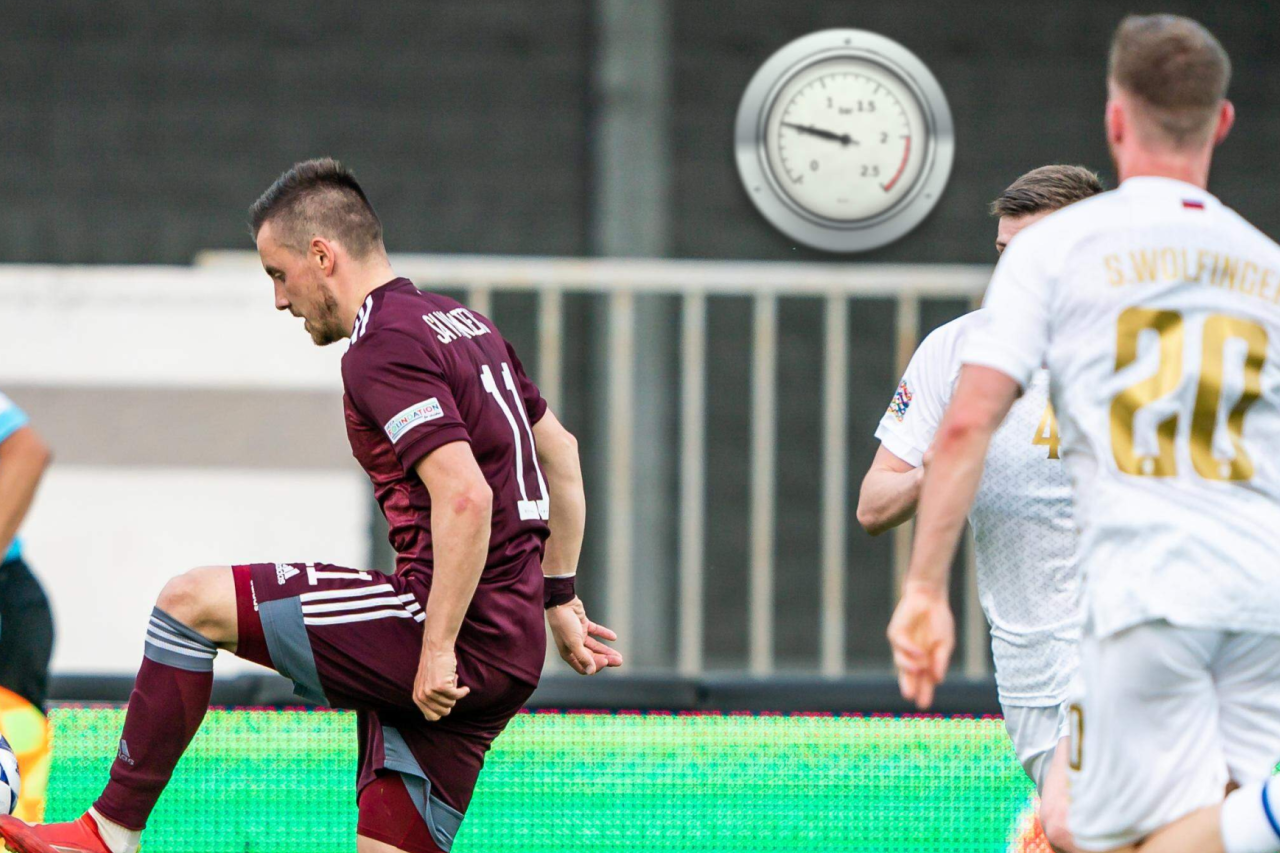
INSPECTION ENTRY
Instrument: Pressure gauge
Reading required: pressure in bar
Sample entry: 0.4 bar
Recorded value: 0.5 bar
